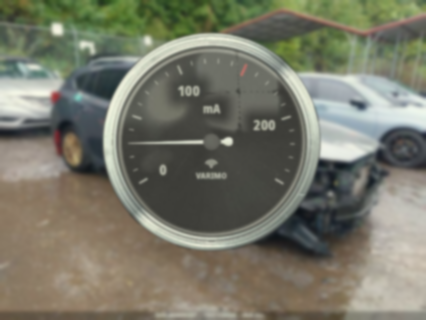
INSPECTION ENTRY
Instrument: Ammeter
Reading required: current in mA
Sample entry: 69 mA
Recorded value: 30 mA
